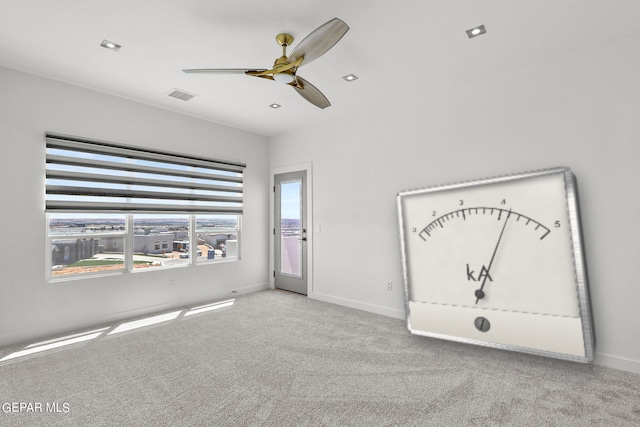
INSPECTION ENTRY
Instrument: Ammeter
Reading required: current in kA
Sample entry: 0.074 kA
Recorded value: 4.2 kA
